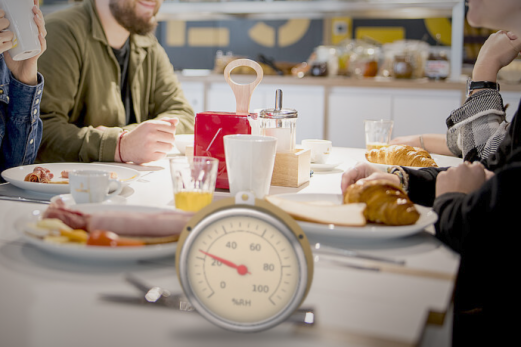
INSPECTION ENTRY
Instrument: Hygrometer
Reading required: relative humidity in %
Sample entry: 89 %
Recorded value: 24 %
